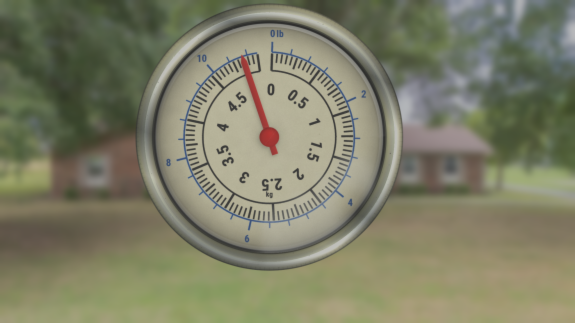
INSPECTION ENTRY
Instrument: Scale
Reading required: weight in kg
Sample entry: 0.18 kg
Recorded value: 4.85 kg
